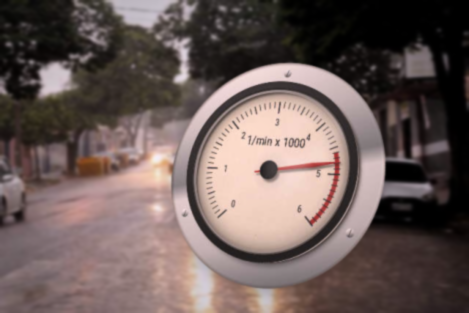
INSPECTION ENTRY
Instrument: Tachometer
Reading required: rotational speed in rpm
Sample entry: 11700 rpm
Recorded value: 4800 rpm
